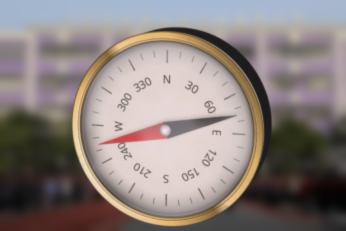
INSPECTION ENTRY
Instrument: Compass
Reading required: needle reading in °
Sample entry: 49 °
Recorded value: 255 °
